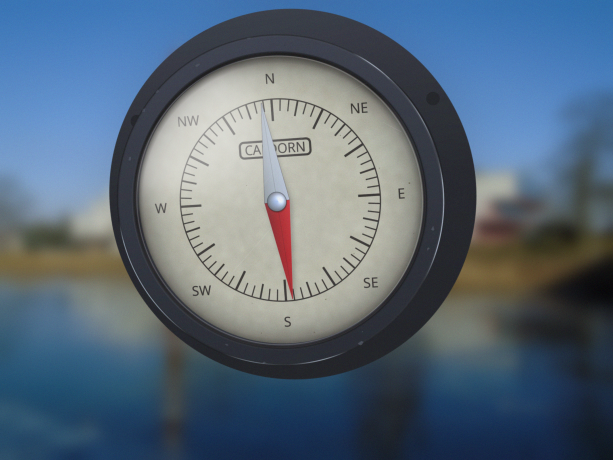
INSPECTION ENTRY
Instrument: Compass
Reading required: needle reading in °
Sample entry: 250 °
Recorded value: 175 °
